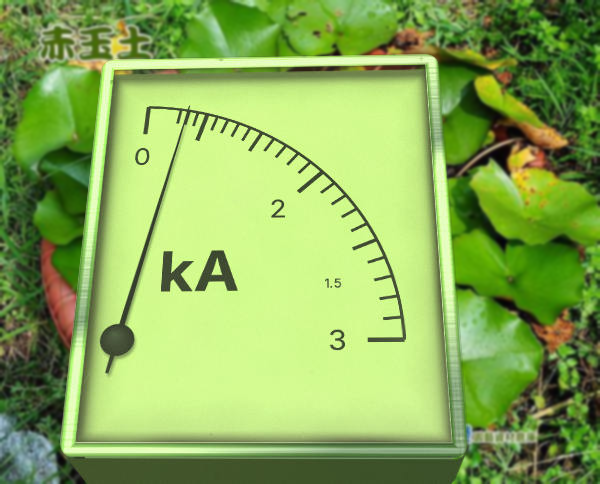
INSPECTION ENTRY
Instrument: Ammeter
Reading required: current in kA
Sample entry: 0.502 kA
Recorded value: 0.8 kA
